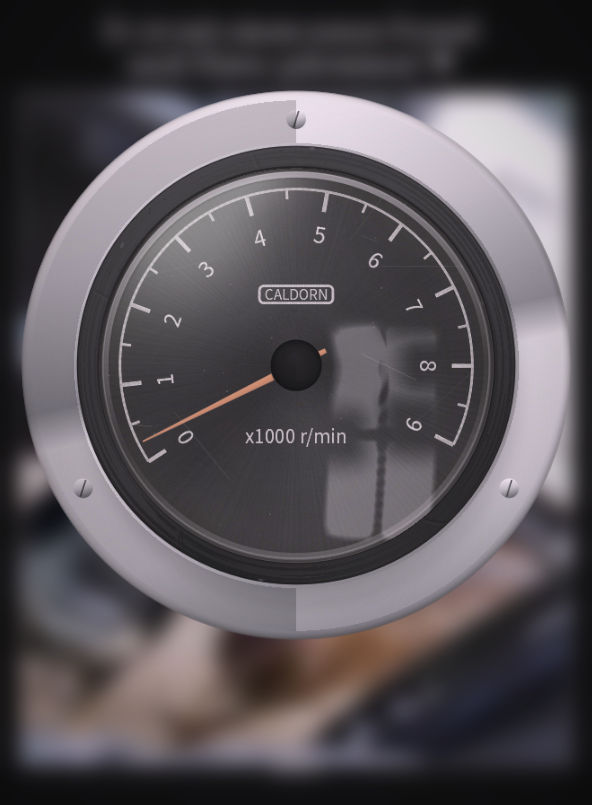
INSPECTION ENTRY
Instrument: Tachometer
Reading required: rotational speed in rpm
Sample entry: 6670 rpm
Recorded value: 250 rpm
